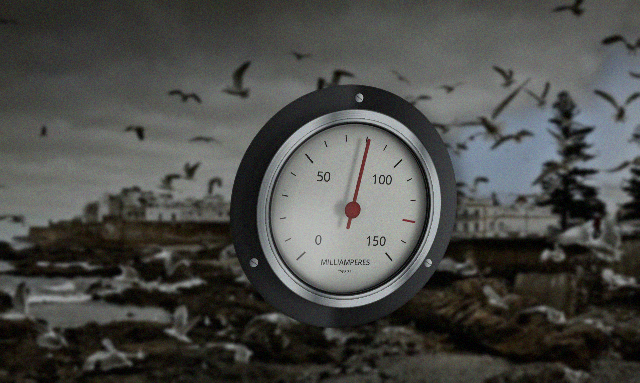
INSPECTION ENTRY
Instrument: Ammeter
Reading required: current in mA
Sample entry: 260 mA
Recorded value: 80 mA
